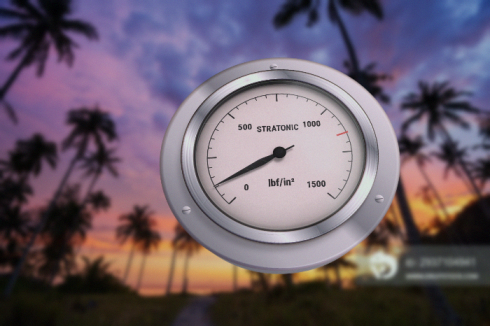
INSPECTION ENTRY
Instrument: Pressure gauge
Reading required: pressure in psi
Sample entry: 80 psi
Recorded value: 100 psi
